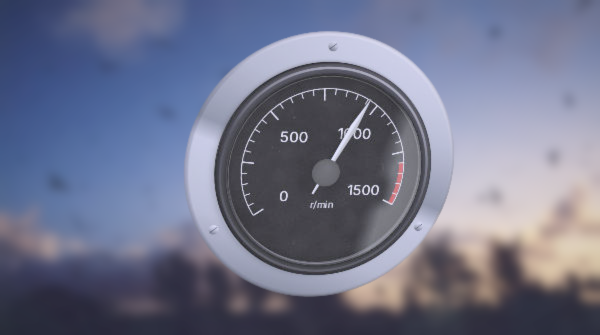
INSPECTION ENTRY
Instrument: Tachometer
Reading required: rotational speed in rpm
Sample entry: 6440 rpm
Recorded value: 950 rpm
